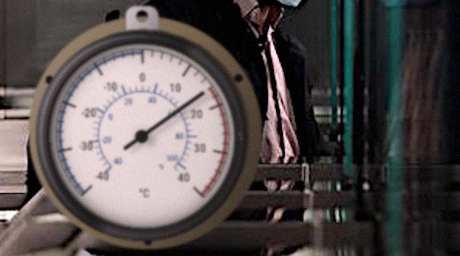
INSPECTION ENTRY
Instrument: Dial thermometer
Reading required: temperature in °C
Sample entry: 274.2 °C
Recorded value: 16 °C
